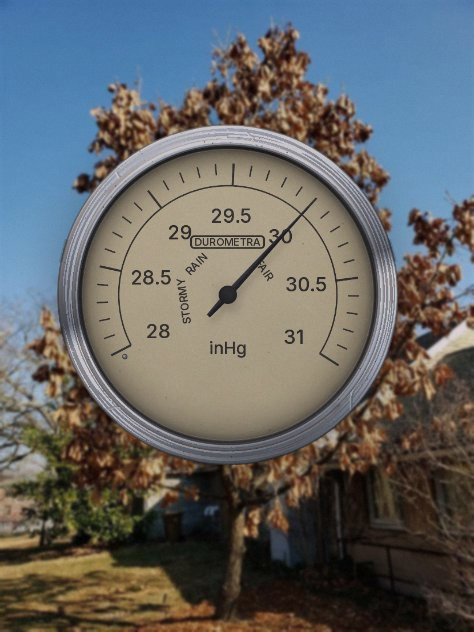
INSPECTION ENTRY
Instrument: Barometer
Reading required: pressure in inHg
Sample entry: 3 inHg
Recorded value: 30 inHg
